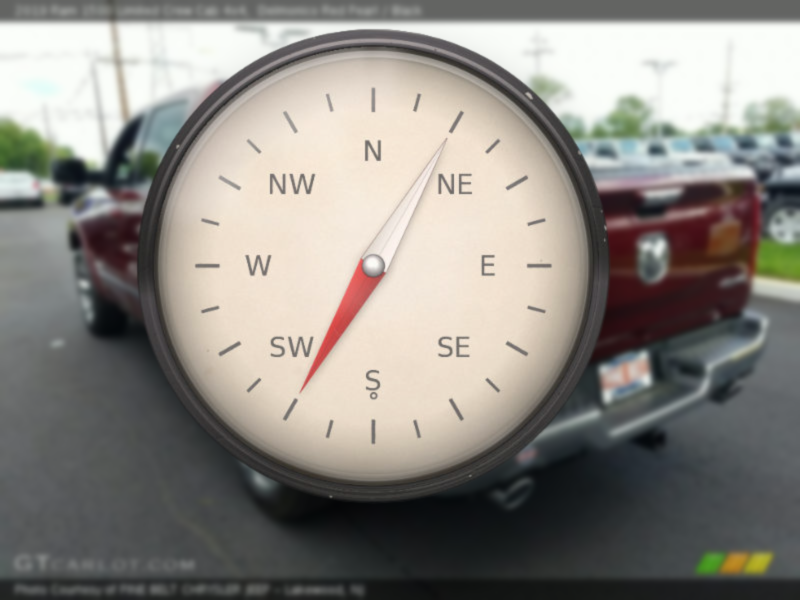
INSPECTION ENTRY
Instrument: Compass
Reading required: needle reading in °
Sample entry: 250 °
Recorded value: 210 °
